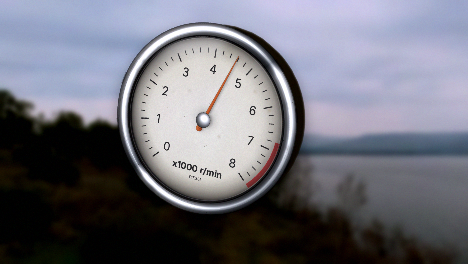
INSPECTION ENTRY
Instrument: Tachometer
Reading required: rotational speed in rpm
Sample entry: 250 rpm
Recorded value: 4600 rpm
